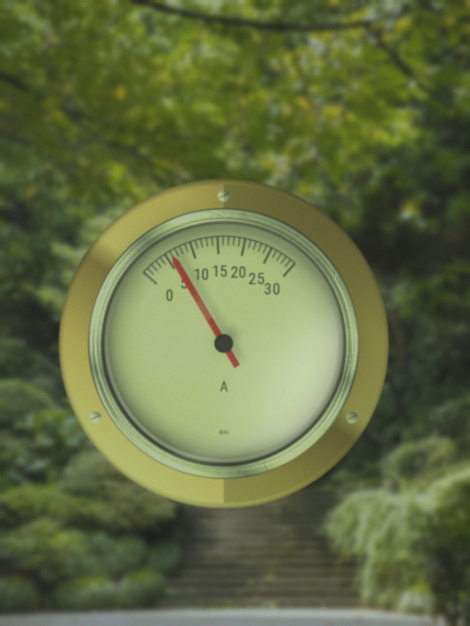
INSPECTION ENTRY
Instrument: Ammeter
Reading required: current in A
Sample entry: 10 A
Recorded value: 6 A
